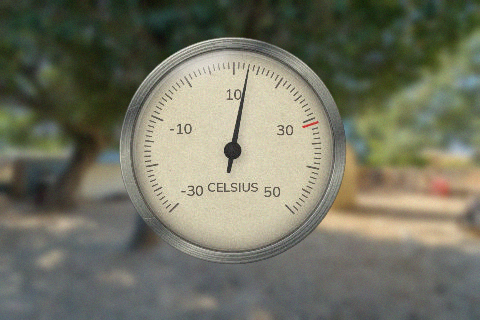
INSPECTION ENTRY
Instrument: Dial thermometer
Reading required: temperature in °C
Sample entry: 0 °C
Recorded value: 13 °C
